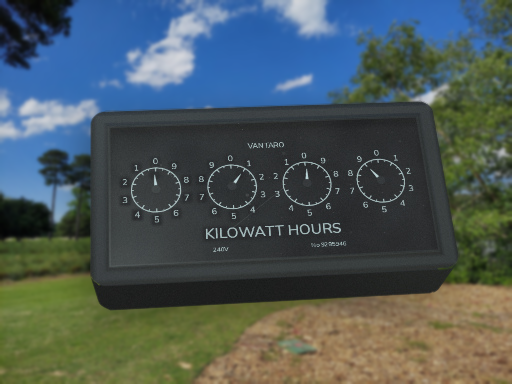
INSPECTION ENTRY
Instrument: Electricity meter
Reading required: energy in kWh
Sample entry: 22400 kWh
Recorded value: 99 kWh
